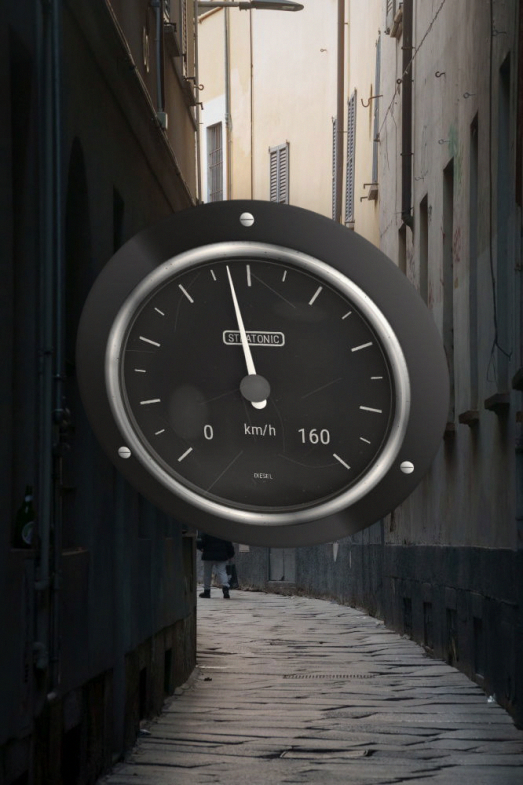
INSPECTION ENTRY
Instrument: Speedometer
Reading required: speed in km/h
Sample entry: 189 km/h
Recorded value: 75 km/h
